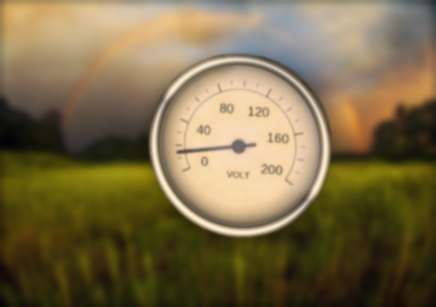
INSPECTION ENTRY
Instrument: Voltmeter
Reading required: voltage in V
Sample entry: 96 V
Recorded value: 15 V
